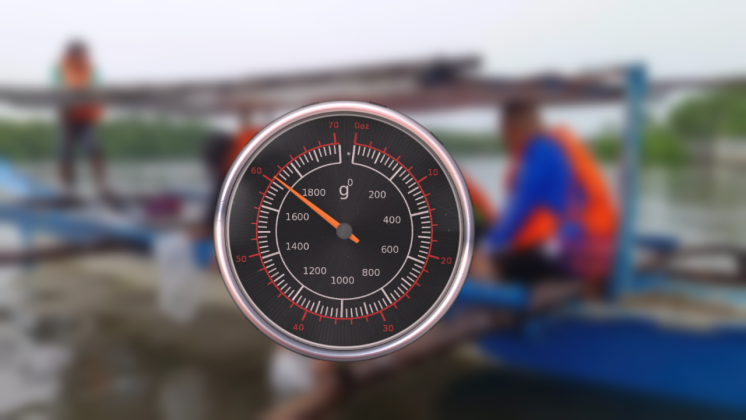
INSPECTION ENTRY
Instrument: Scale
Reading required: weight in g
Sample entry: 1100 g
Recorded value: 1720 g
